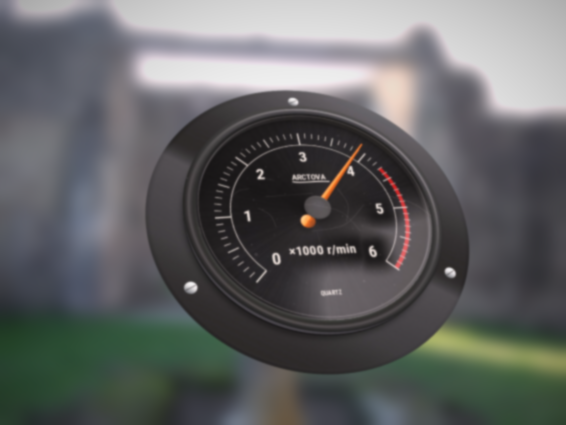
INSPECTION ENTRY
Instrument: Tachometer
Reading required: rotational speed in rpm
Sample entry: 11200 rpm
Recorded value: 3900 rpm
